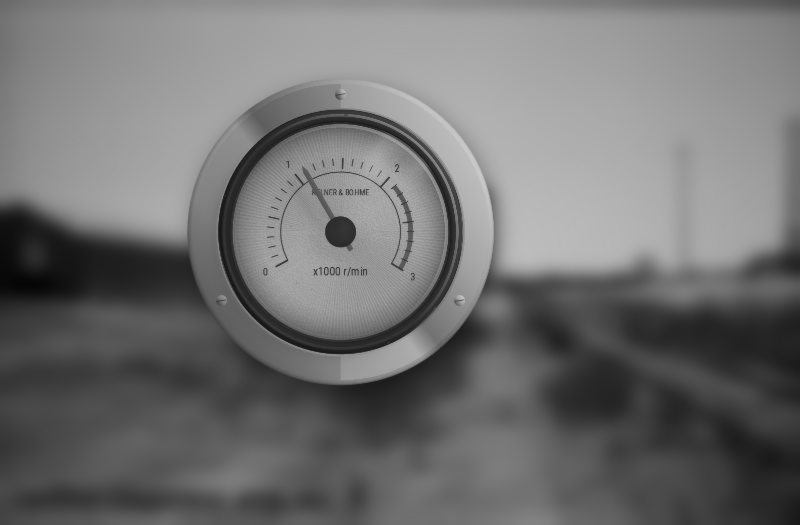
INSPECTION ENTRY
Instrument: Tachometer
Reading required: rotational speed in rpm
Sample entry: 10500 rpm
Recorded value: 1100 rpm
